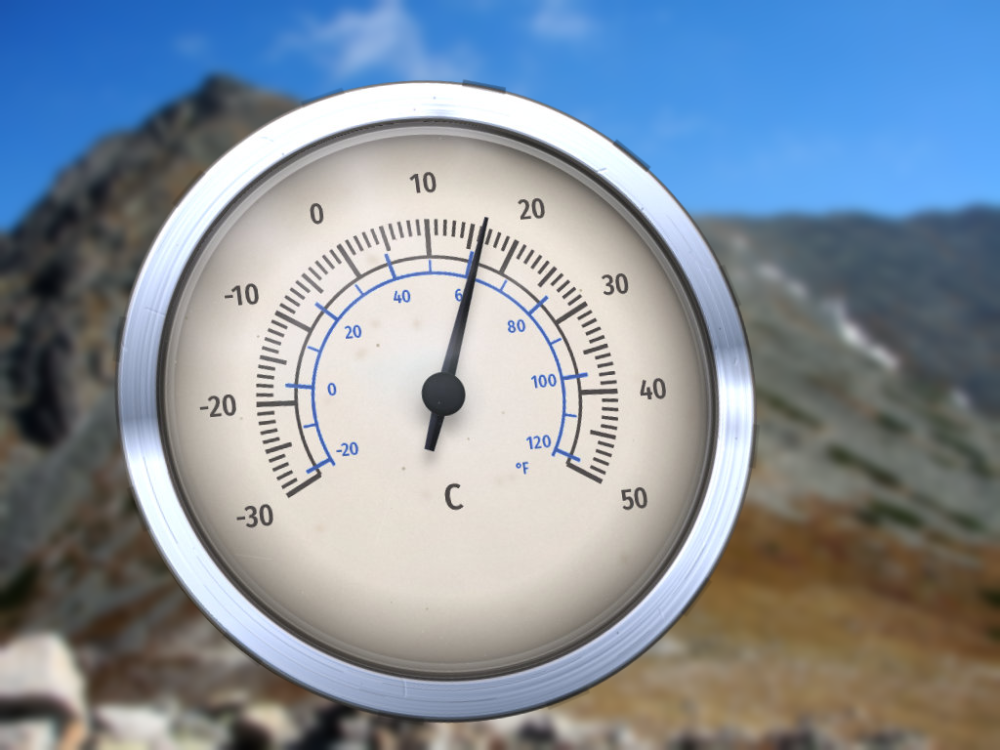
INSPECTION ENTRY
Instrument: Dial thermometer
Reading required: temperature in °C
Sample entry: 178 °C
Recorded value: 16 °C
